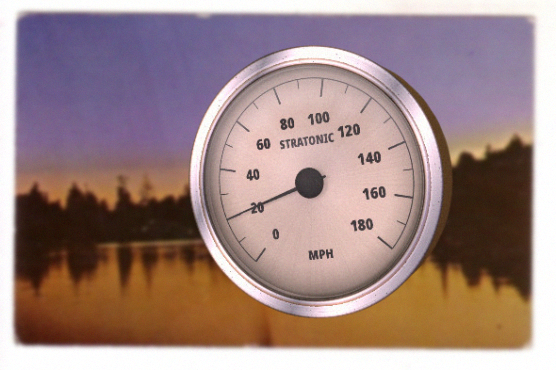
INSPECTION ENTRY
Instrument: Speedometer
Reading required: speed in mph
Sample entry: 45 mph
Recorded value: 20 mph
